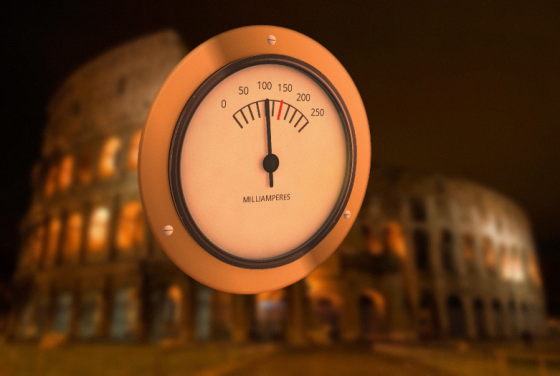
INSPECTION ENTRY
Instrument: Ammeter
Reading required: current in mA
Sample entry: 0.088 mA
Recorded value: 100 mA
